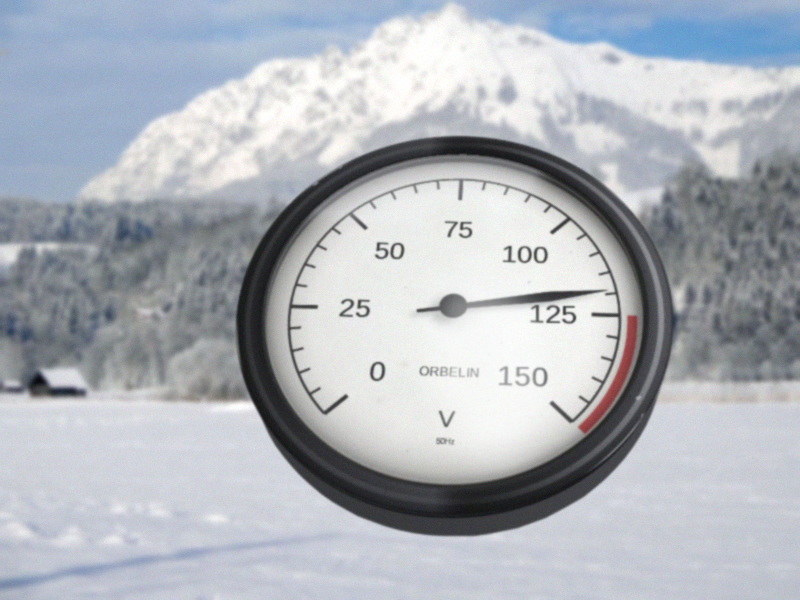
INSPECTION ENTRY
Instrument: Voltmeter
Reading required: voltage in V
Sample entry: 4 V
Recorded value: 120 V
